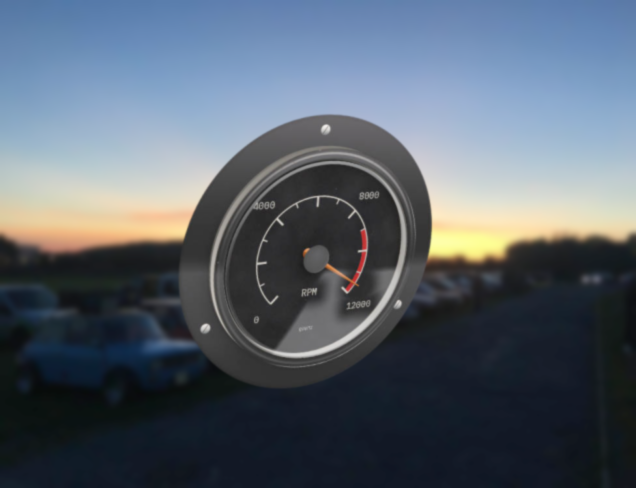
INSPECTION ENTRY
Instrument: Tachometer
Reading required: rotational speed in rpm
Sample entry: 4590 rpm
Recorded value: 11500 rpm
